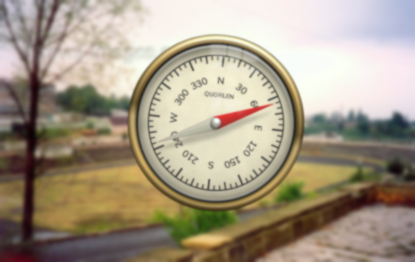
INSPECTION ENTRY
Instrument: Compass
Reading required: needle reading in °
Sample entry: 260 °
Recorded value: 65 °
